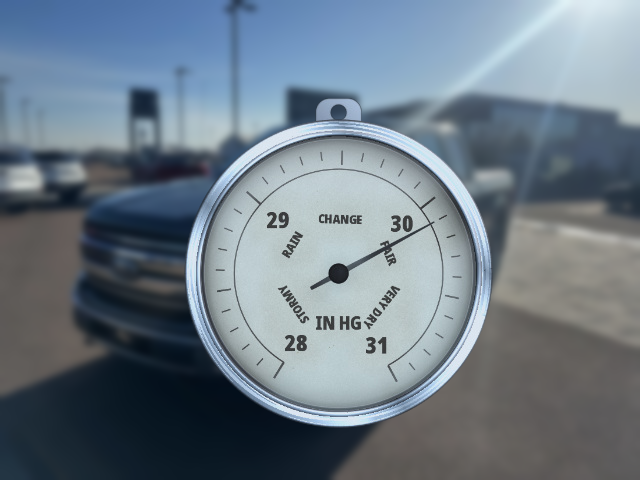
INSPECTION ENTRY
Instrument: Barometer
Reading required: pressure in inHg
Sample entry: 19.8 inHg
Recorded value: 30.1 inHg
